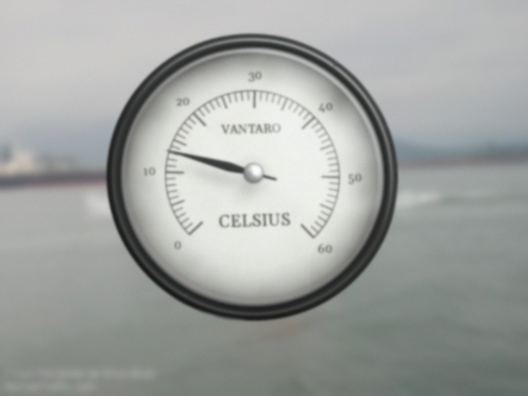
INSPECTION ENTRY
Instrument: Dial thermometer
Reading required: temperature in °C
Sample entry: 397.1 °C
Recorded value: 13 °C
